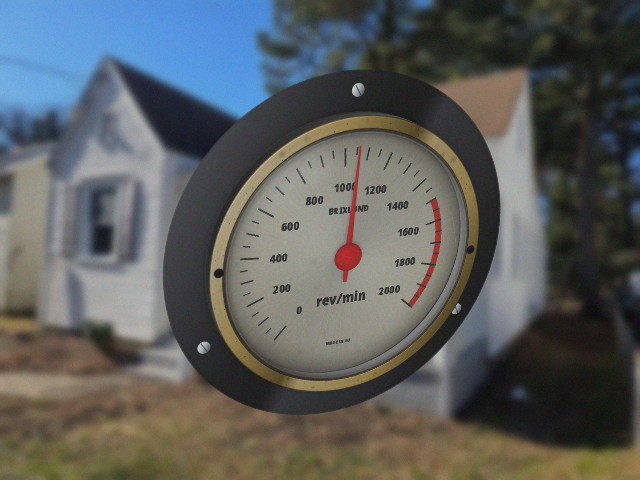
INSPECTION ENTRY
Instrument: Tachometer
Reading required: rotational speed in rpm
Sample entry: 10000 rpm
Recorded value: 1050 rpm
